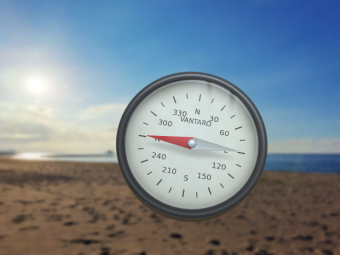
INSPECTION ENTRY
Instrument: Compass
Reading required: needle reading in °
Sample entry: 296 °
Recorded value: 270 °
